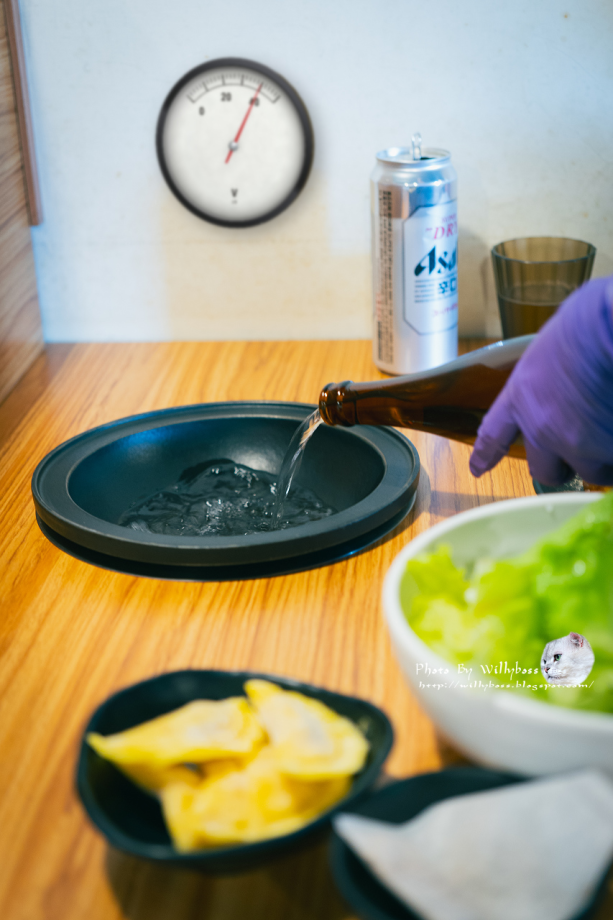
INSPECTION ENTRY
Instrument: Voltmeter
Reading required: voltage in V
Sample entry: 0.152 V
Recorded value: 40 V
